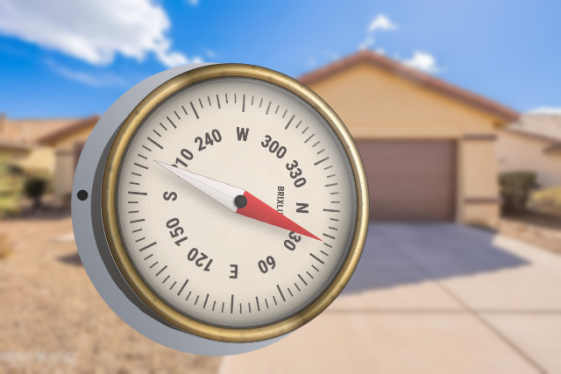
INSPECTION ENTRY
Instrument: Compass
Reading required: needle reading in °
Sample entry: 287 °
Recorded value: 20 °
